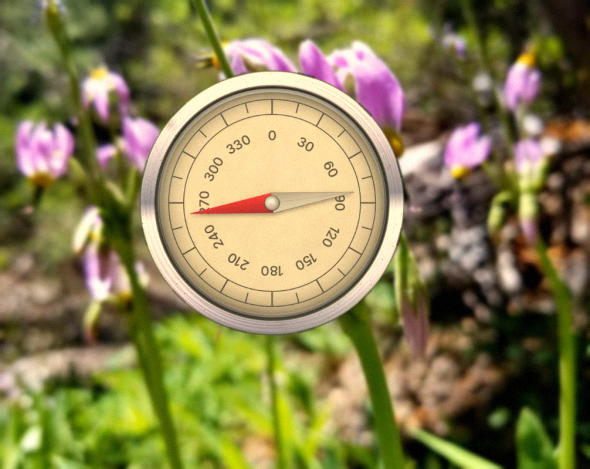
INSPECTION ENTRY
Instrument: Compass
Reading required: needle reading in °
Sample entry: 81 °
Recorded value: 262.5 °
